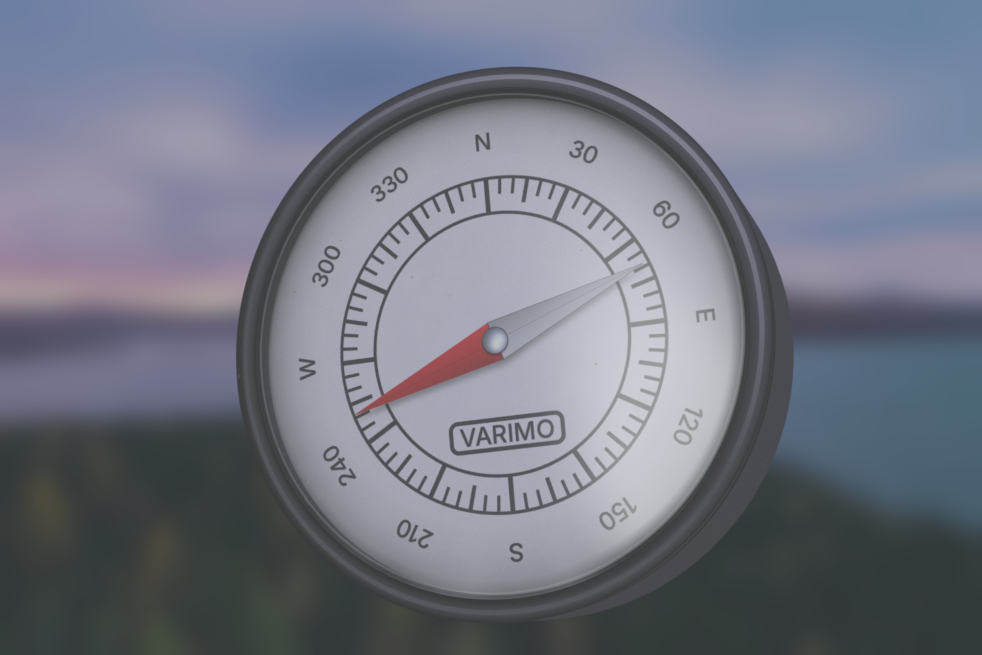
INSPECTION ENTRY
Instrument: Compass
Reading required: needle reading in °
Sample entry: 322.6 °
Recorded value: 250 °
